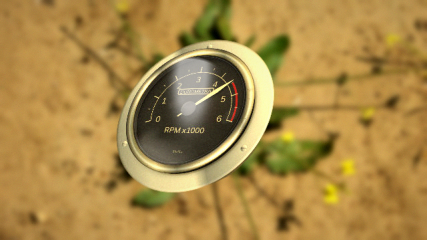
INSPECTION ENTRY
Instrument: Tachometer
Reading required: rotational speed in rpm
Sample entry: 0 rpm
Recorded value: 4500 rpm
